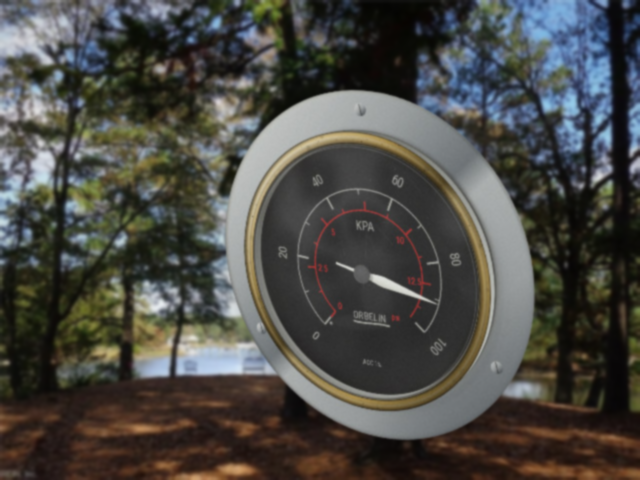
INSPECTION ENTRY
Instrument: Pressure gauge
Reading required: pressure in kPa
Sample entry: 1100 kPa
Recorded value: 90 kPa
